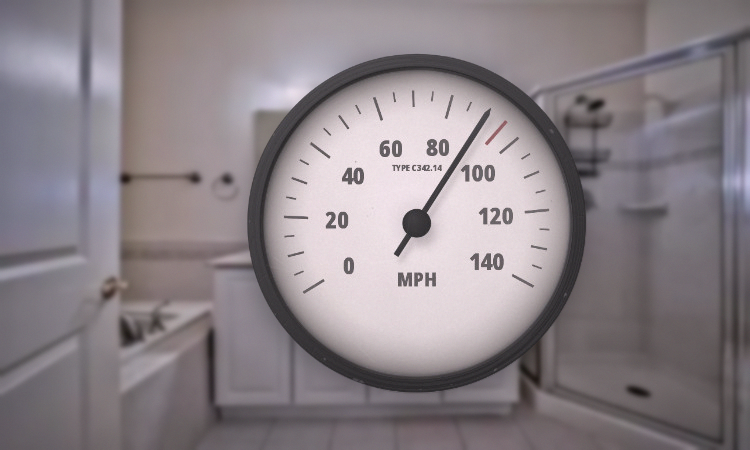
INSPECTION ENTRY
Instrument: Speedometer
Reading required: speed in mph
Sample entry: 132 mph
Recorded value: 90 mph
